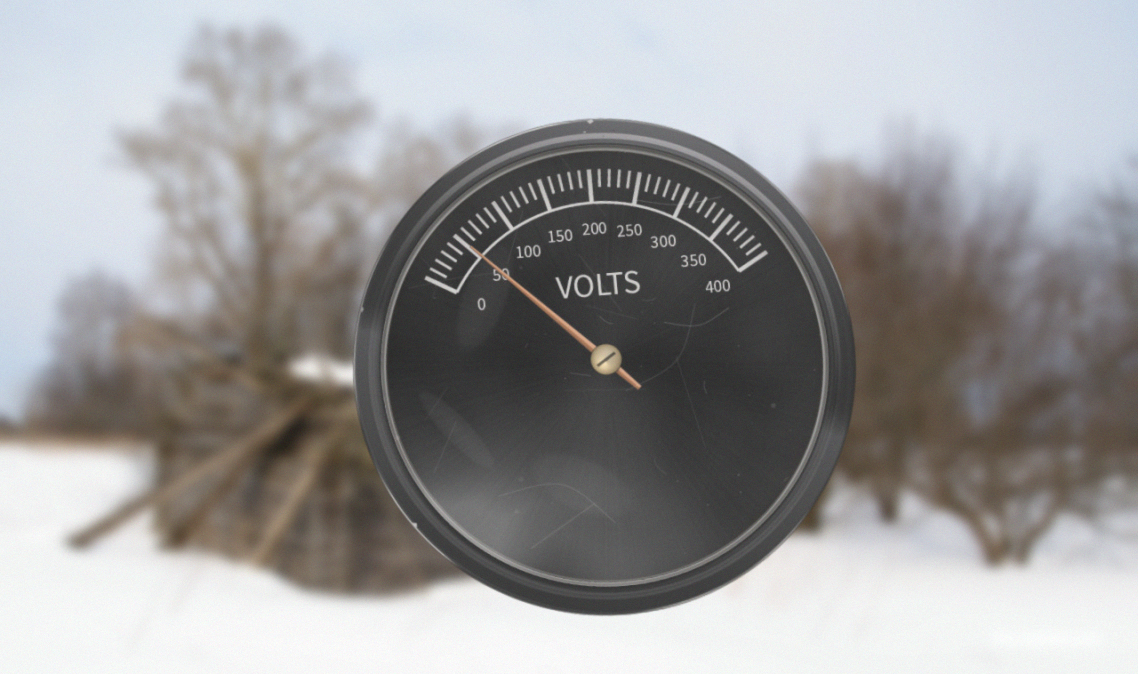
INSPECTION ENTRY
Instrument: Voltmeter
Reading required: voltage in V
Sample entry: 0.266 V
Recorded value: 50 V
